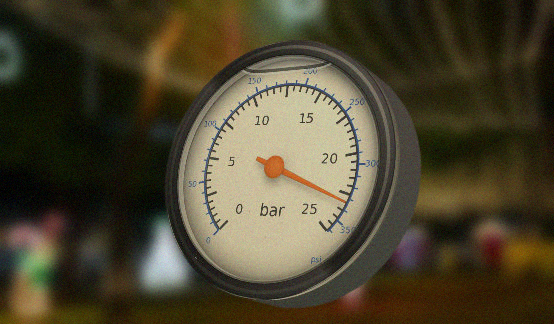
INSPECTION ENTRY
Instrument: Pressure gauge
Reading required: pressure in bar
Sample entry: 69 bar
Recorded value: 23 bar
